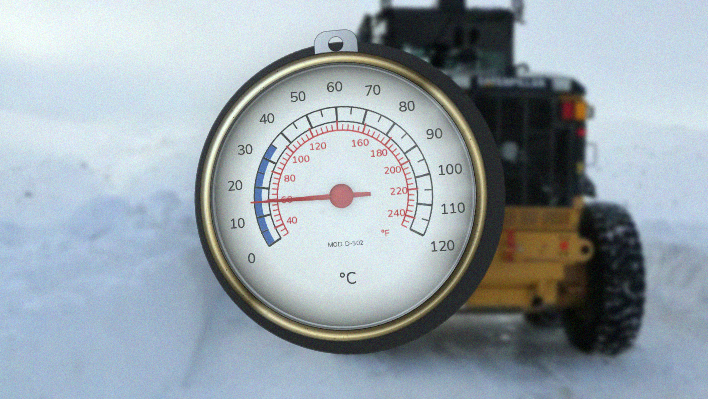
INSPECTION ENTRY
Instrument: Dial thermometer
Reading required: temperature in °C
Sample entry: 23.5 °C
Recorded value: 15 °C
